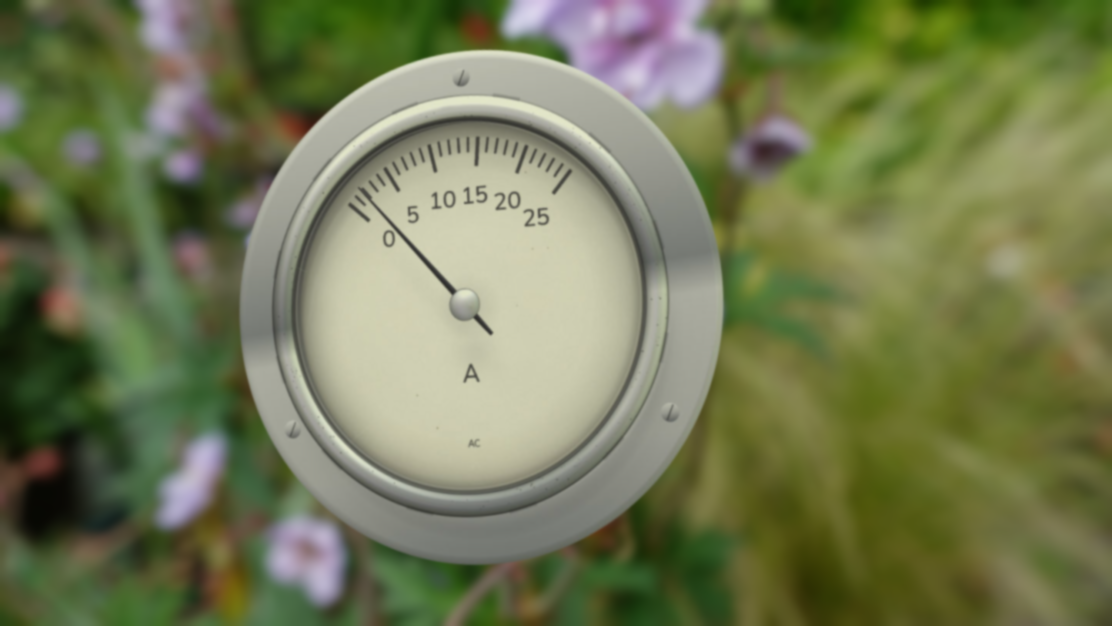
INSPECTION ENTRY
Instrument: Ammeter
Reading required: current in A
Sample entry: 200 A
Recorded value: 2 A
